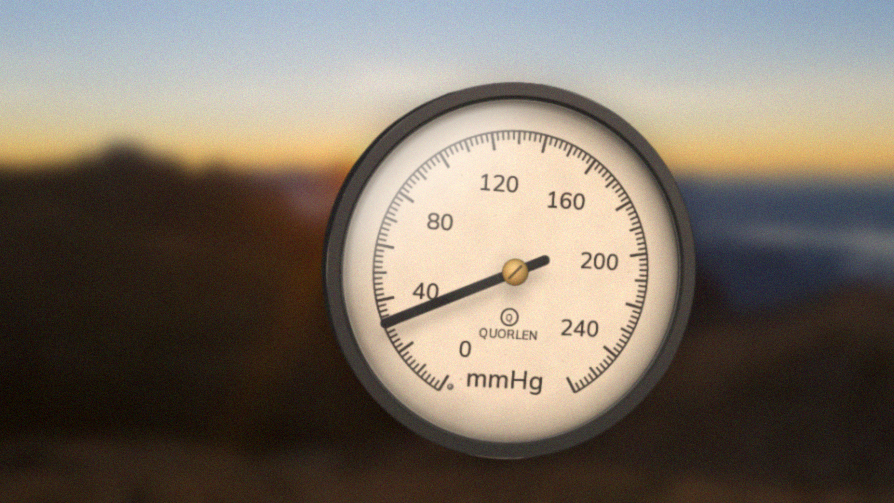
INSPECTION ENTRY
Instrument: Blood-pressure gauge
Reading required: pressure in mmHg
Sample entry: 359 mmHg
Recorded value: 32 mmHg
